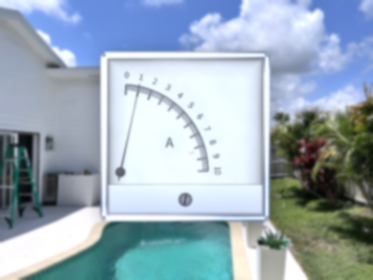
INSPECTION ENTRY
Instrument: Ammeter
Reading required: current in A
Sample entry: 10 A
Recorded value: 1 A
